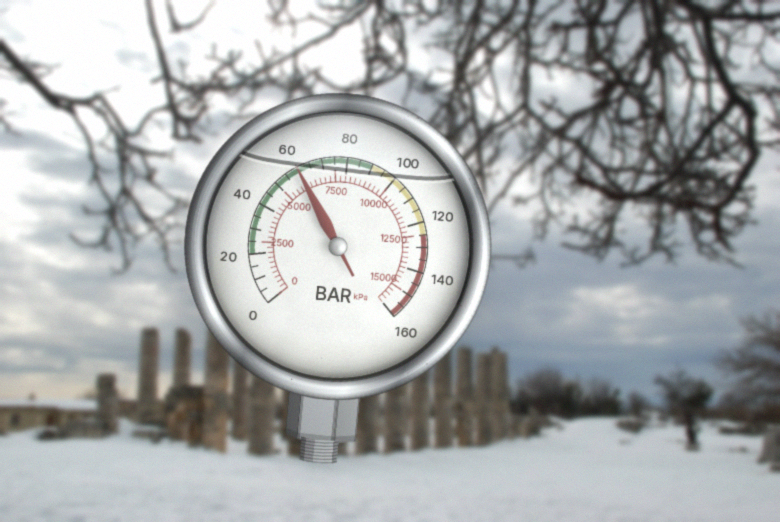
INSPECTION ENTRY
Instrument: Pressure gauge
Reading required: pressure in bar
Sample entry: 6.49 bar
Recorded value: 60 bar
